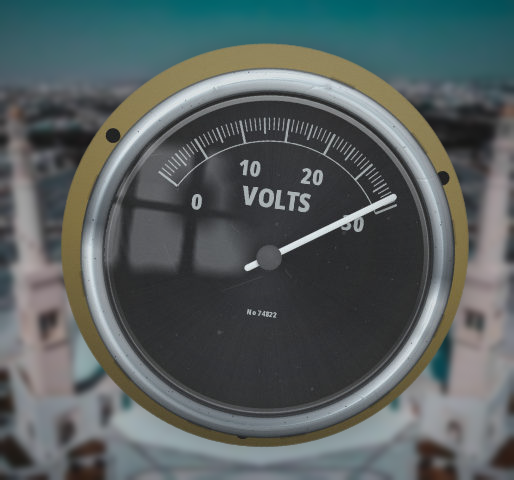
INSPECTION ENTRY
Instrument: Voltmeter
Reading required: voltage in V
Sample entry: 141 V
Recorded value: 29 V
